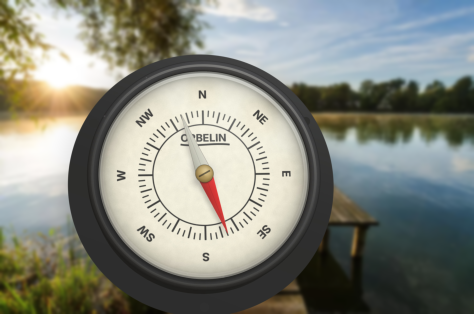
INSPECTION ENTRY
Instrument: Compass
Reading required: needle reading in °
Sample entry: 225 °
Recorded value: 160 °
